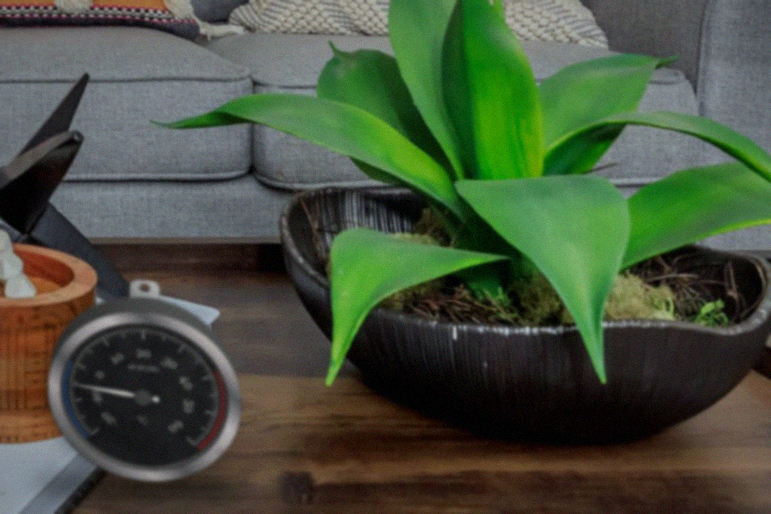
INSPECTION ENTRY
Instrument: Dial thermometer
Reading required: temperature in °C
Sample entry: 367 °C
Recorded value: -5 °C
